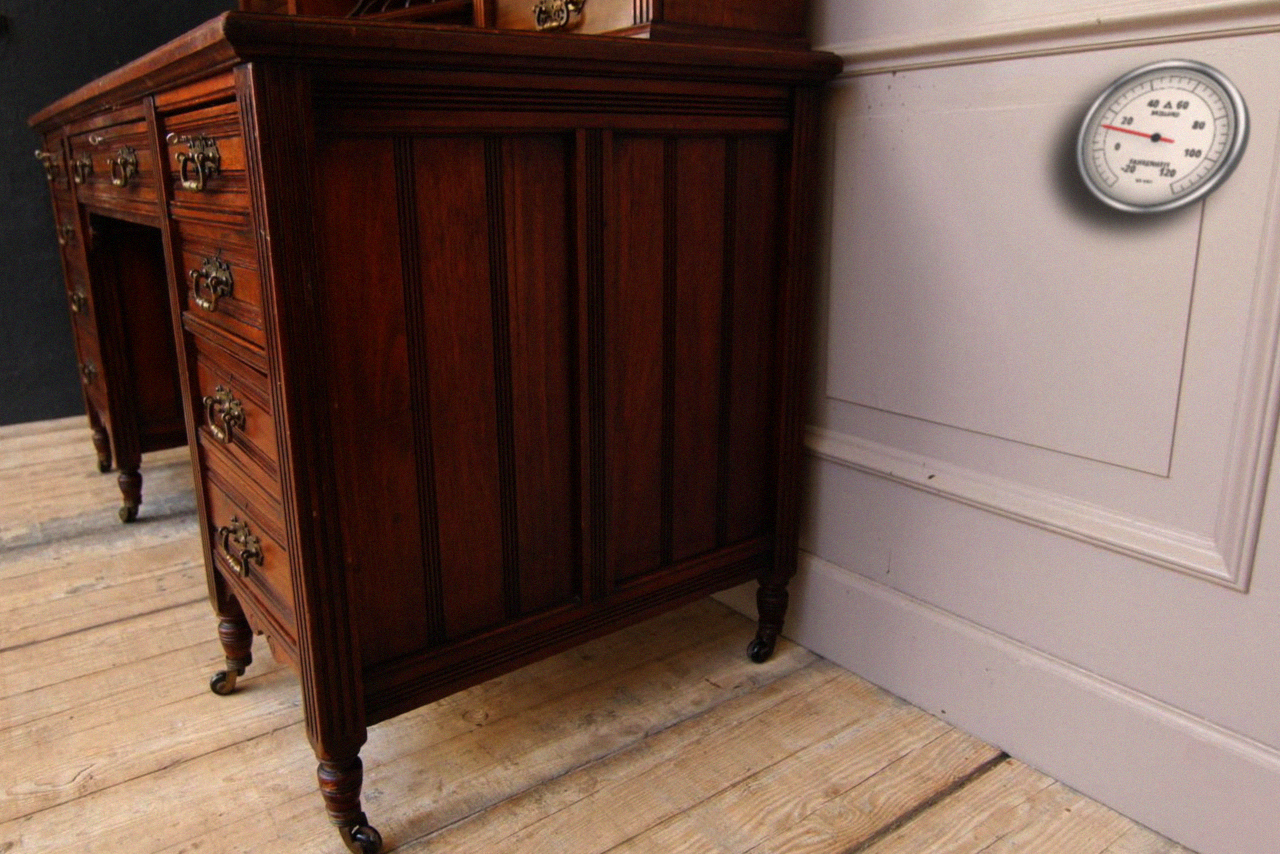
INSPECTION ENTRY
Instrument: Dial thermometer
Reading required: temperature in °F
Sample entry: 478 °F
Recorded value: 12 °F
